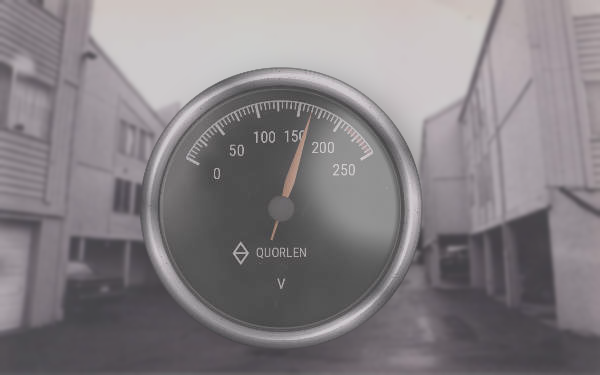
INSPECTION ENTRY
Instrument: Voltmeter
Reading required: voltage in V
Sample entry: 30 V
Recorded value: 165 V
